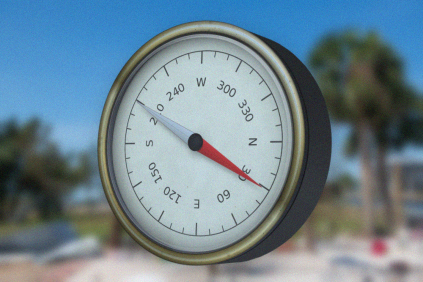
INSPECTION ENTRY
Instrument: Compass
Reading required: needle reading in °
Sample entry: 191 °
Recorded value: 30 °
